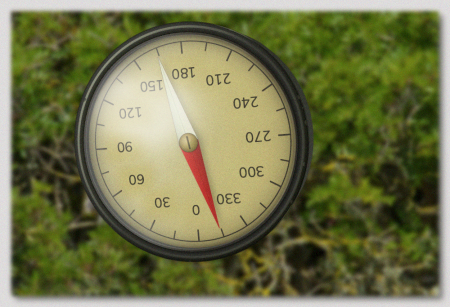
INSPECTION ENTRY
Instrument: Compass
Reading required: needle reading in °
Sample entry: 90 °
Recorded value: 345 °
